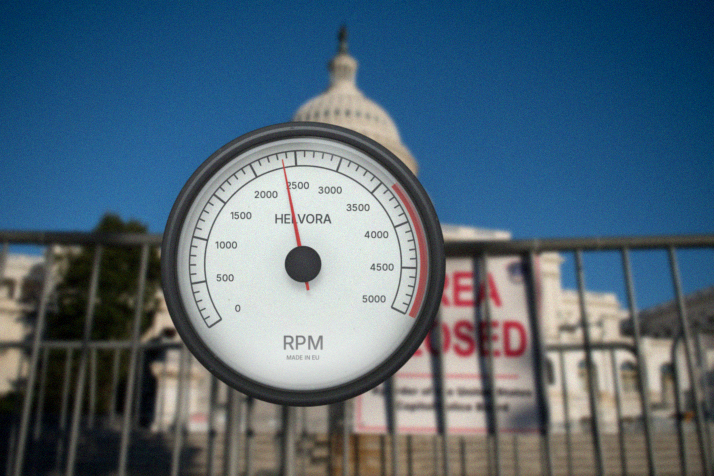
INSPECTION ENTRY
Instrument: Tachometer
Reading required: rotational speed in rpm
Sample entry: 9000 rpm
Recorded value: 2350 rpm
